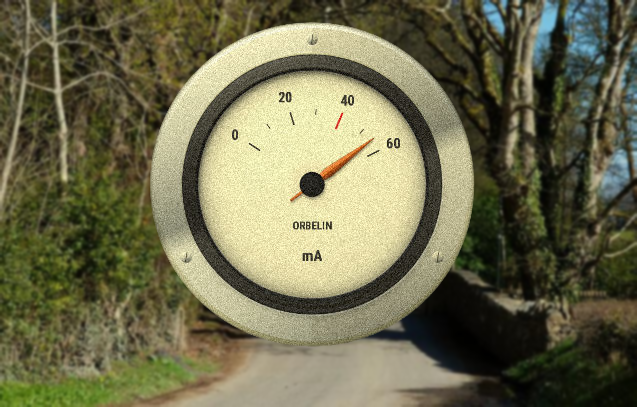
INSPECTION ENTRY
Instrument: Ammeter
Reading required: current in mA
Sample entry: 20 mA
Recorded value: 55 mA
